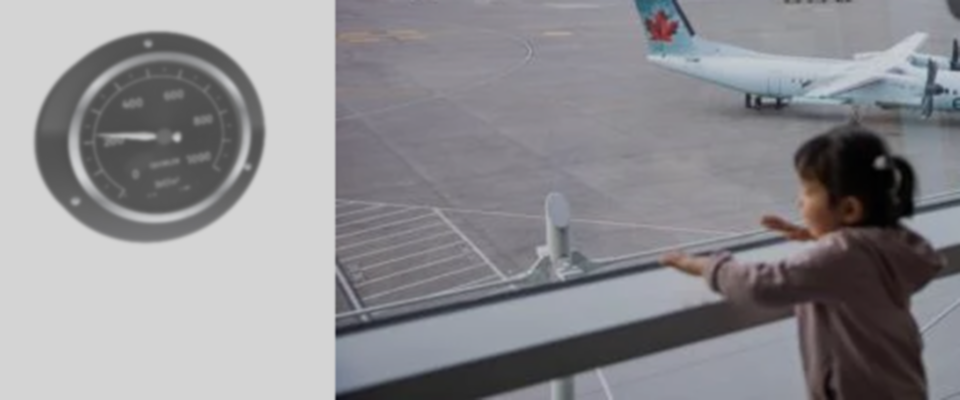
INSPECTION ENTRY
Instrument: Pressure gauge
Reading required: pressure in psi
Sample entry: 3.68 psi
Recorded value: 225 psi
